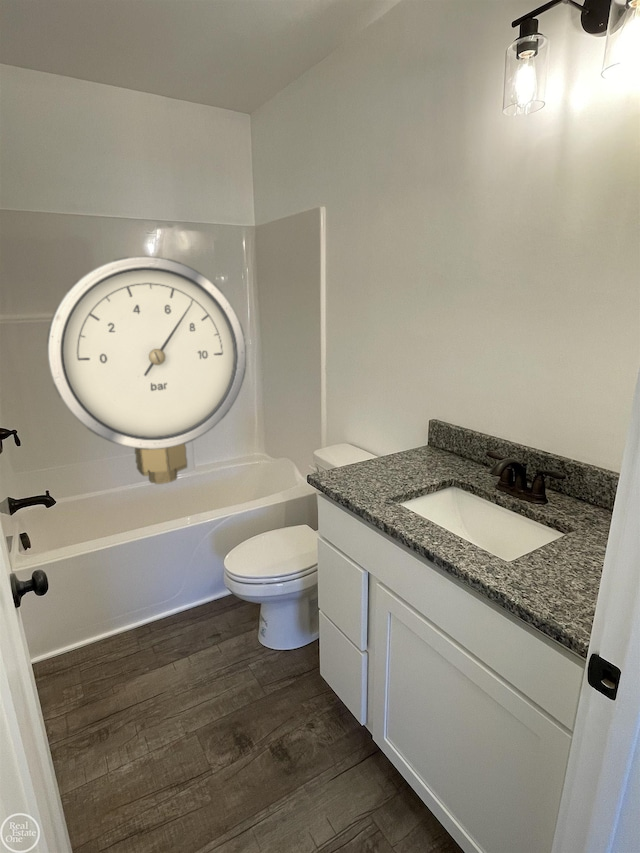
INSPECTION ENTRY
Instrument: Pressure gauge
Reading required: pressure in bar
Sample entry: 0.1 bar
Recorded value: 7 bar
